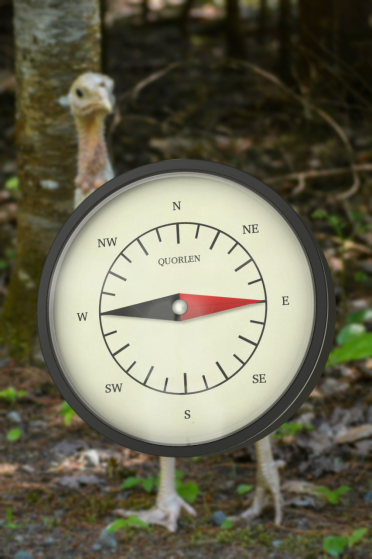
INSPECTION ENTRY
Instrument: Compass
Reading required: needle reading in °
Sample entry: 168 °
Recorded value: 90 °
